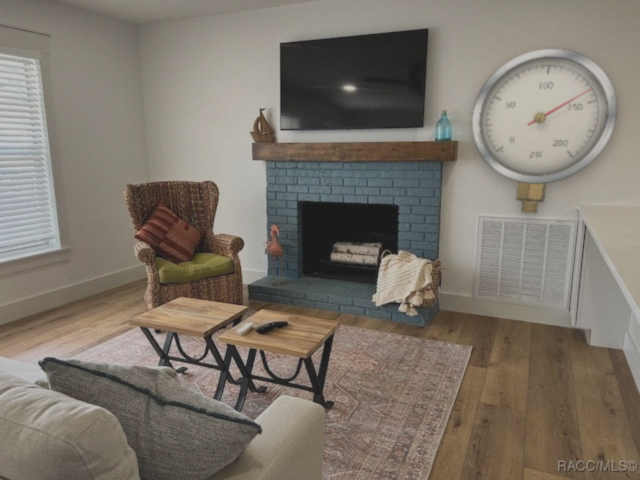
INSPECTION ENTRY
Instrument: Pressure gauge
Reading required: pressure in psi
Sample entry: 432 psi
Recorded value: 140 psi
